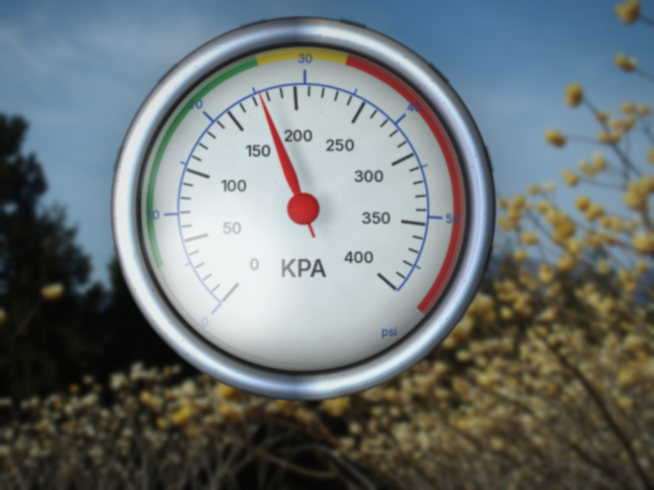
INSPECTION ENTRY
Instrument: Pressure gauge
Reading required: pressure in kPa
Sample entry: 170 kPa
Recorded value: 175 kPa
